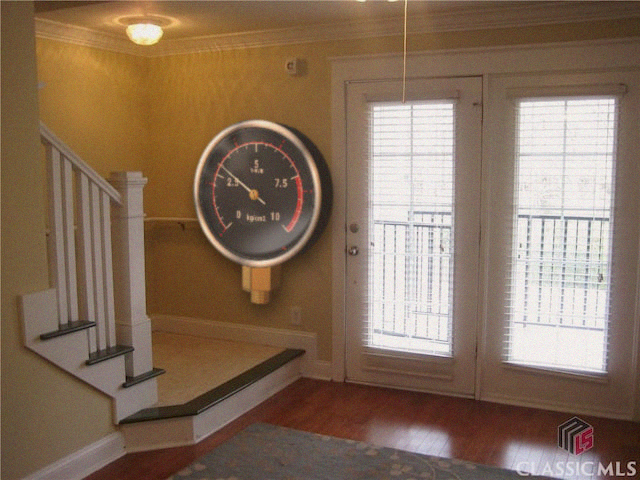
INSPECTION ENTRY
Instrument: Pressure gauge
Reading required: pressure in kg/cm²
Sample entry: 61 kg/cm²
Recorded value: 3 kg/cm²
